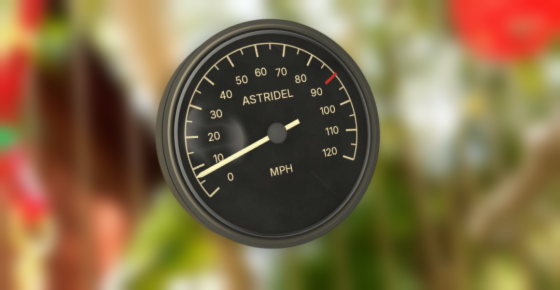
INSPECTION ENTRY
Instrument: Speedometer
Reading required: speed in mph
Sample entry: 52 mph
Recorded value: 7.5 mph
